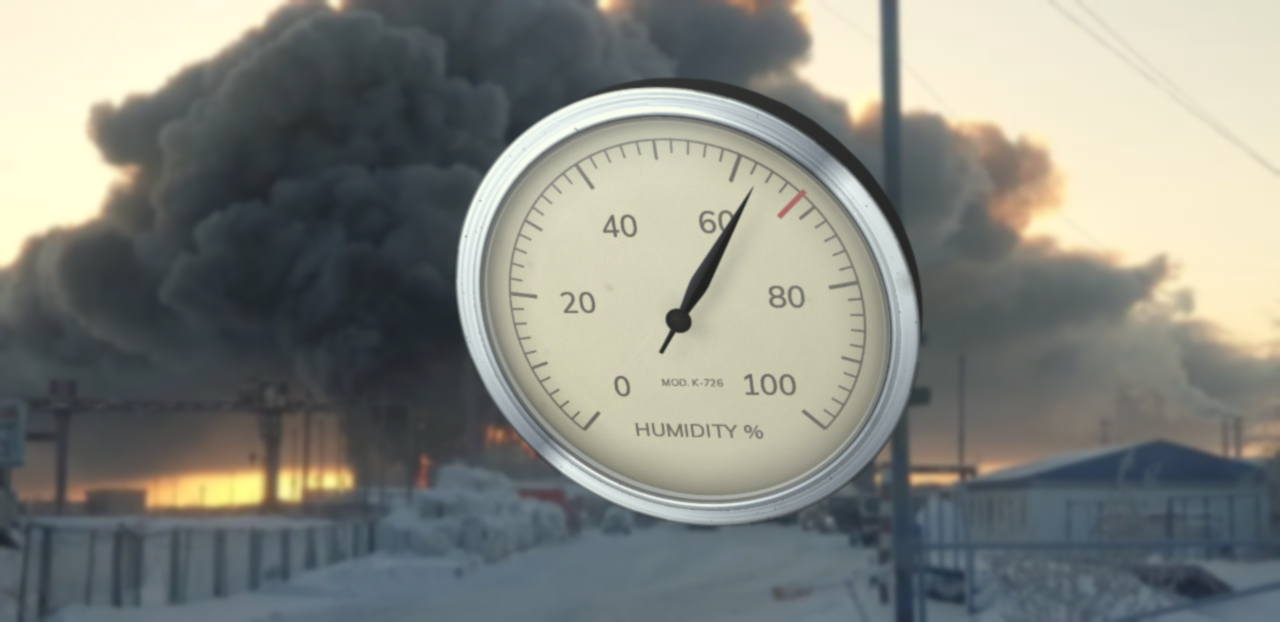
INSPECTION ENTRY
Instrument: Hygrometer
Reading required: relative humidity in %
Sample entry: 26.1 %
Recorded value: 63 %
